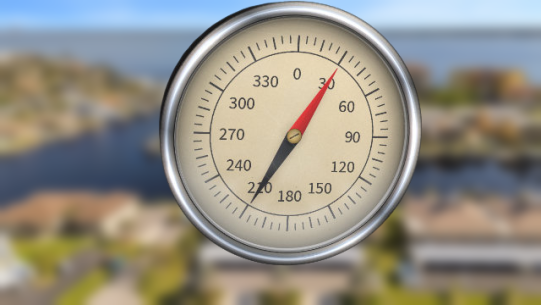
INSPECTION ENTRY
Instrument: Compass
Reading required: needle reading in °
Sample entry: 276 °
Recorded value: 30 °
